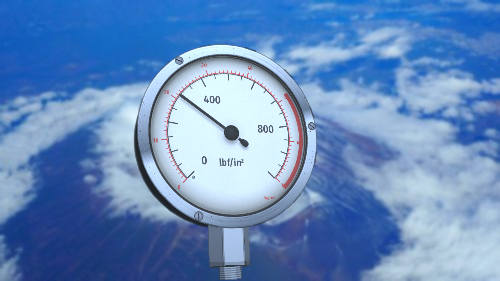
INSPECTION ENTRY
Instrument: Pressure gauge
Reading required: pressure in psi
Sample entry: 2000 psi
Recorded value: 300 psi
